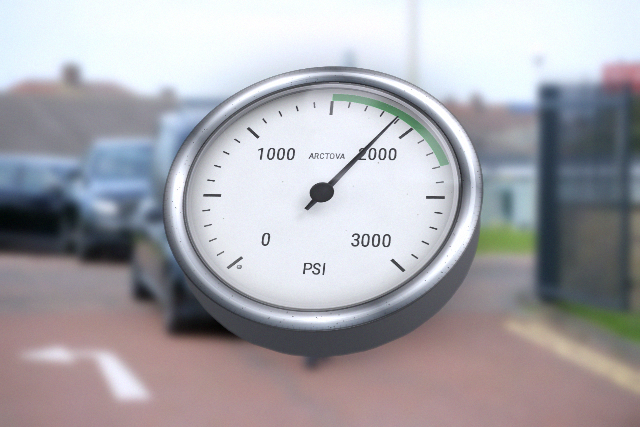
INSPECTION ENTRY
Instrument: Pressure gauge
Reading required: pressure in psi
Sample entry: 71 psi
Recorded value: 1900 psi
